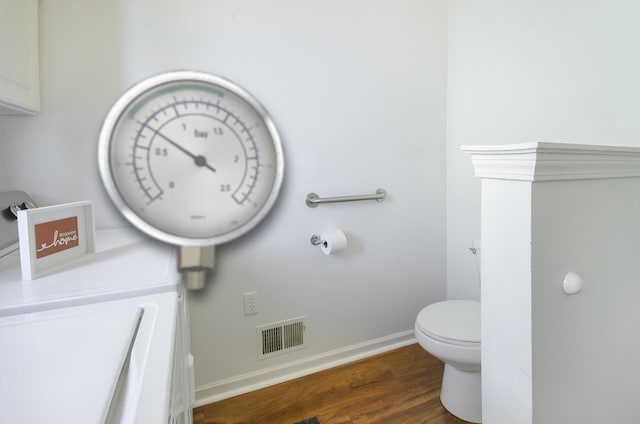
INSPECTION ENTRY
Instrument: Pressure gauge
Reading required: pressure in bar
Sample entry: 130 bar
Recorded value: 0.7 bar
